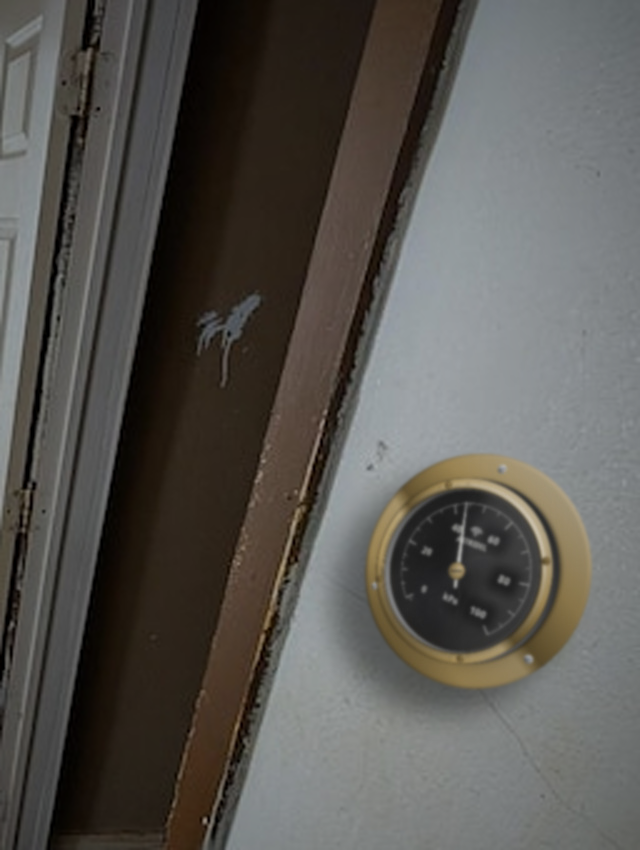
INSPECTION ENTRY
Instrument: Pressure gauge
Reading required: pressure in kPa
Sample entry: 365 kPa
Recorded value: 45 kPa
